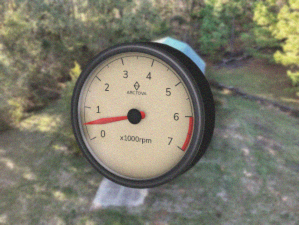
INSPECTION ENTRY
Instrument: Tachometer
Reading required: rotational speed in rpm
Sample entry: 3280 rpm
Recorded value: 500 rpm
